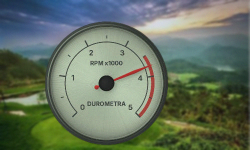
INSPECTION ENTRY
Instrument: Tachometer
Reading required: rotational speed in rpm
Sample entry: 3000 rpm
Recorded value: 3750 rpm
